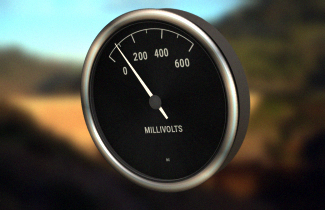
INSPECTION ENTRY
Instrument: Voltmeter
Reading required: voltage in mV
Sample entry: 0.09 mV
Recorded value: 100 mV
